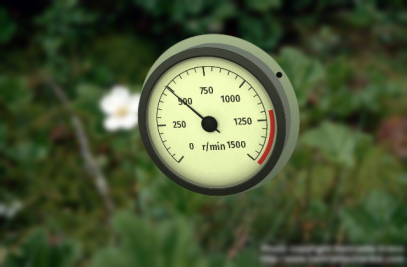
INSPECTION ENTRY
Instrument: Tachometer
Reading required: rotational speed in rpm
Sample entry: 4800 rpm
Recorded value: 500 rpm
